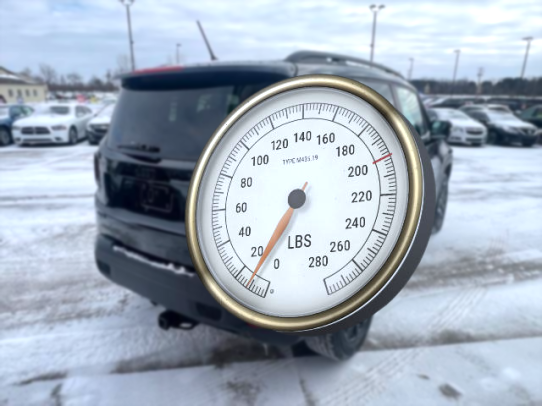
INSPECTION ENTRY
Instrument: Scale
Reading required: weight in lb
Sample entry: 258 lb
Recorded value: 10 lb
